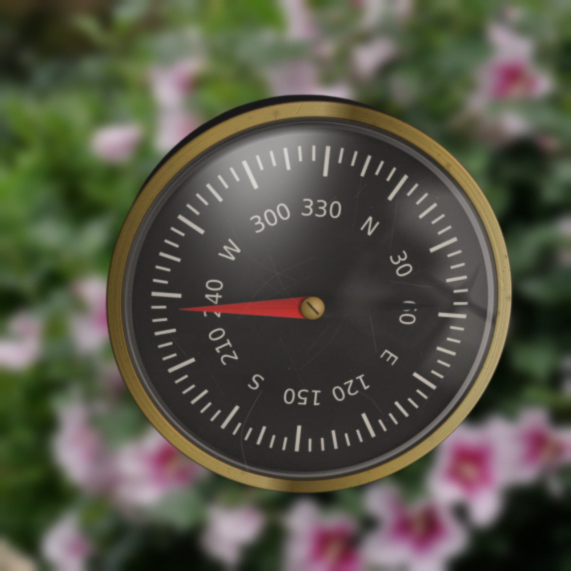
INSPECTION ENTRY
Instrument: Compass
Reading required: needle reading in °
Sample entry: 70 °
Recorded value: 235 °
